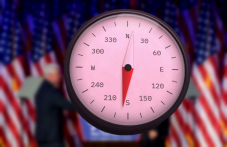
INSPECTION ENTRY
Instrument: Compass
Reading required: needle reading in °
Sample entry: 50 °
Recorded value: 187.5 °
